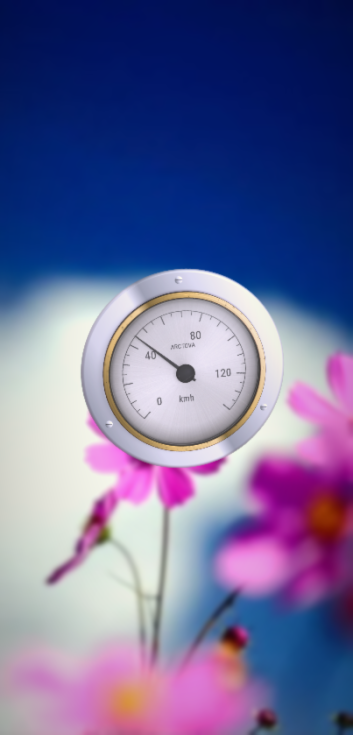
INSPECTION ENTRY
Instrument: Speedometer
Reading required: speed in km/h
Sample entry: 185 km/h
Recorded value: 45 km/h
